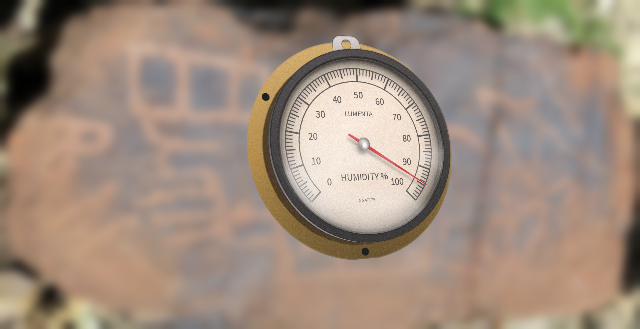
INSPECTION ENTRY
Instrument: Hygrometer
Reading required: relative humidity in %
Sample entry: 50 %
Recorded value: 95 %
